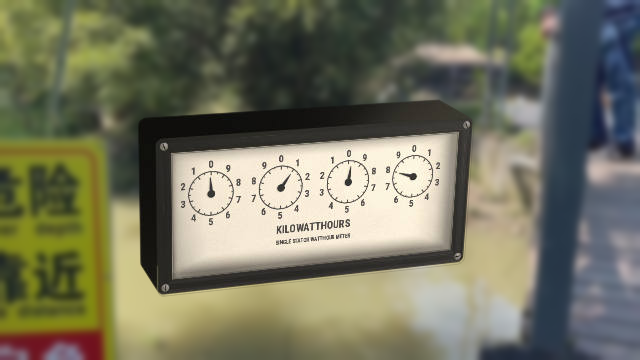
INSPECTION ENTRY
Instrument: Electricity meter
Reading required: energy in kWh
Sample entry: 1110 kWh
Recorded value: 98 kWh
